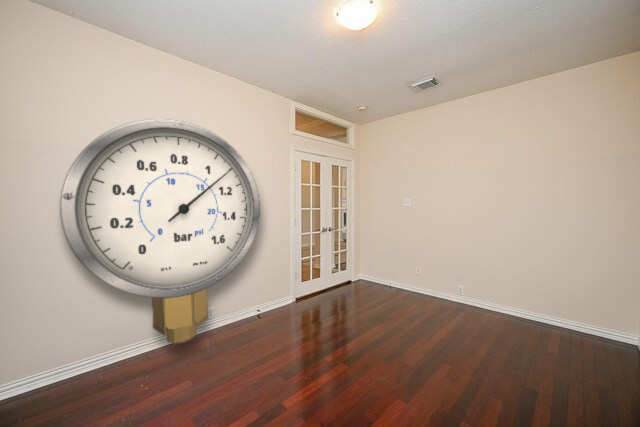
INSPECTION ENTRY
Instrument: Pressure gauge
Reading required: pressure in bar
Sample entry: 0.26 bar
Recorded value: 1.1 bar
